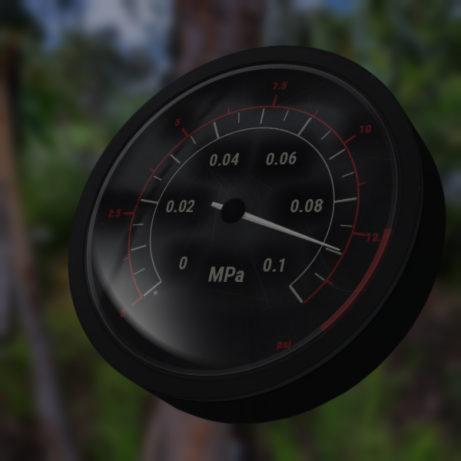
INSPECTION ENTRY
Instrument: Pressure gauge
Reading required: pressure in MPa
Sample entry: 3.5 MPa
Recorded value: 0.09 MPa
